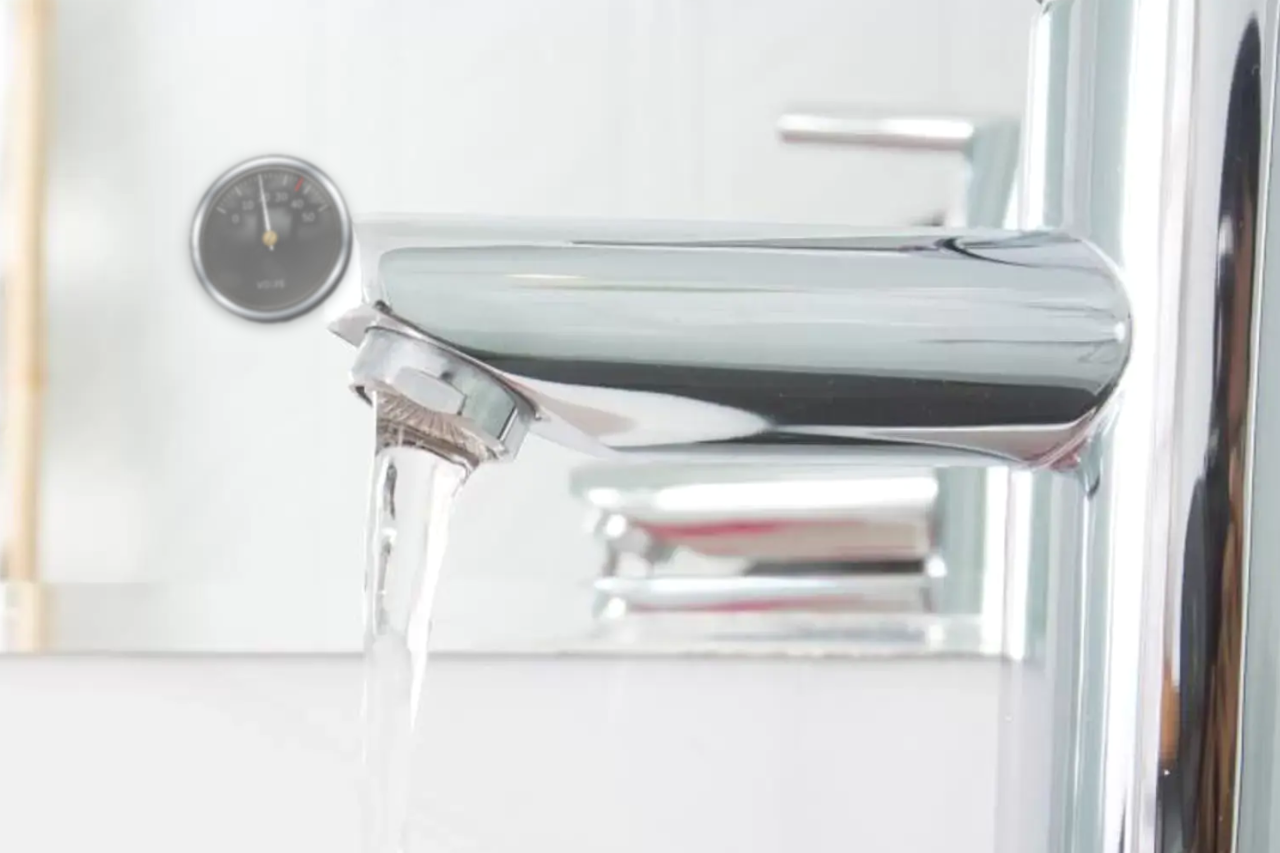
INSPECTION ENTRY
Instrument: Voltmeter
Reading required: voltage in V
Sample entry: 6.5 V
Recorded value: 20 V
